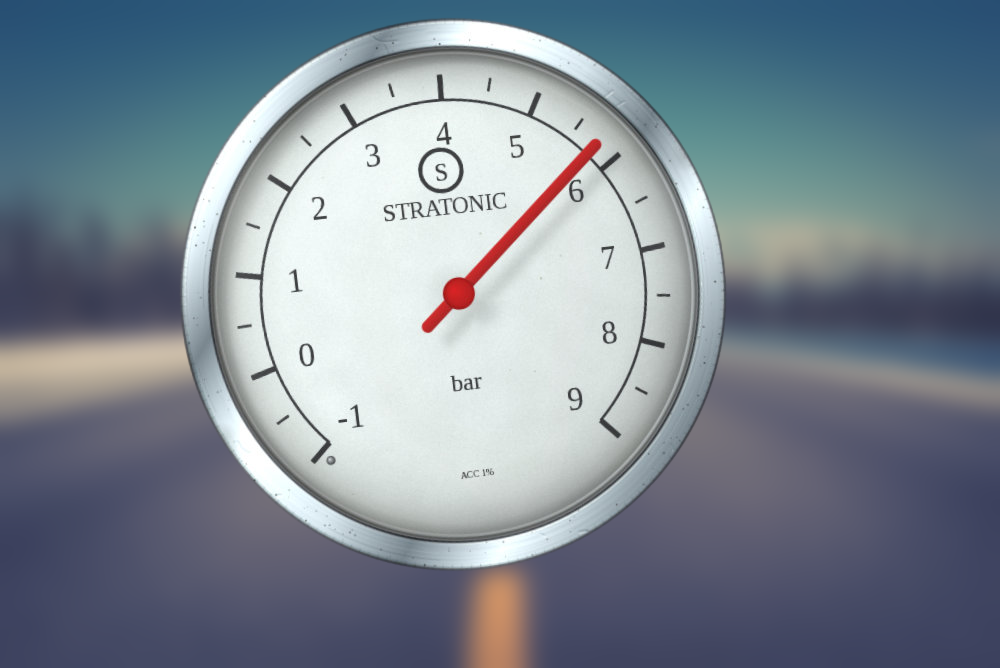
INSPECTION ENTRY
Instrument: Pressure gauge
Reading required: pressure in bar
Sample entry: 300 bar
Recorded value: 5.75 bar
